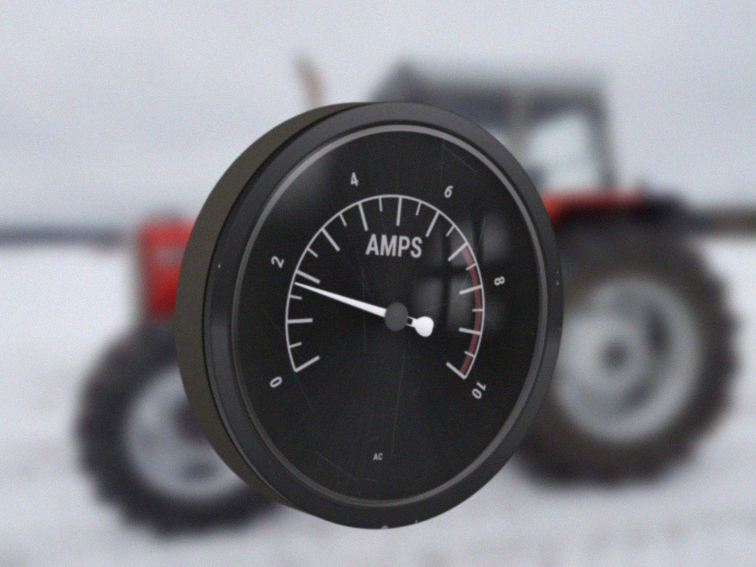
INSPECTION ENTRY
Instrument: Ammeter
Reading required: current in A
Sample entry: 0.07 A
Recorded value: 1.75 A
